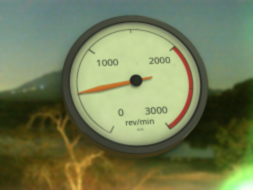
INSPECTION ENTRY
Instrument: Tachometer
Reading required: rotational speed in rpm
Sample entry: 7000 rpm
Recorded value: 500 rpm
